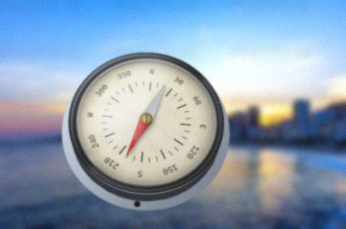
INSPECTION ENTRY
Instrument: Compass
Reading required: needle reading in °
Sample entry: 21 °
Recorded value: 200 °
